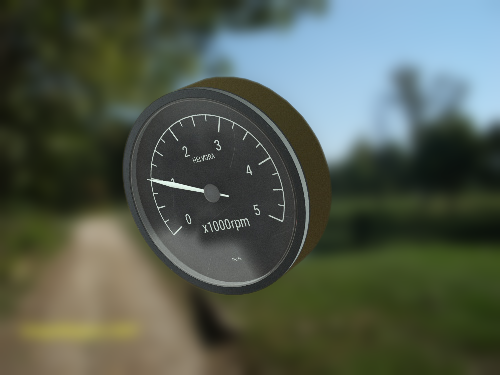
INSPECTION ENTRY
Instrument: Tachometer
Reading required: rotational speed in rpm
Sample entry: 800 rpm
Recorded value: 1000 rpm
